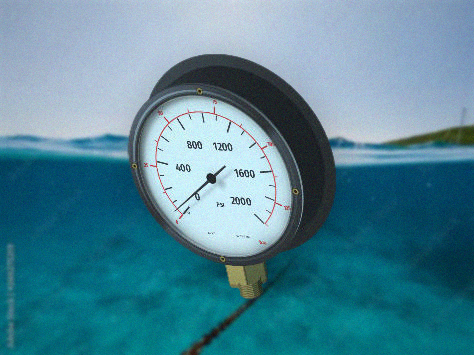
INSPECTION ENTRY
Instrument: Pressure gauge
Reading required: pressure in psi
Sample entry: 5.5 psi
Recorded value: 50 psi
